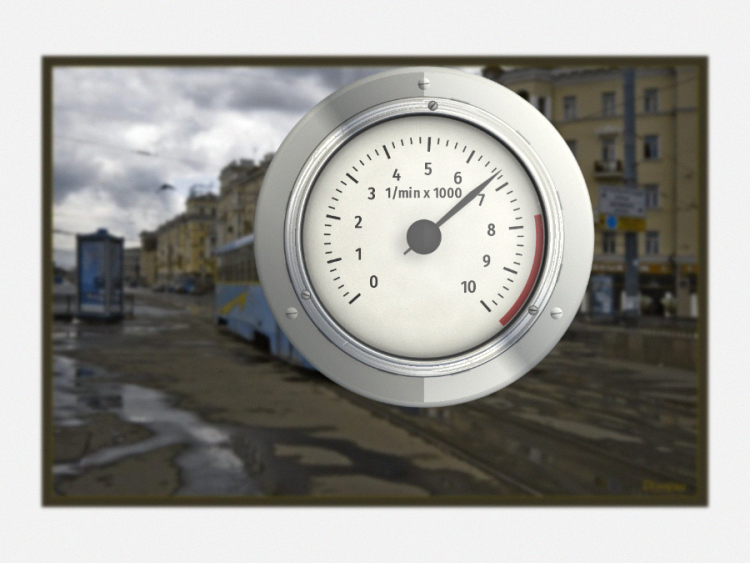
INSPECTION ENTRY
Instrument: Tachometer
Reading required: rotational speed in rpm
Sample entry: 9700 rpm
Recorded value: 6700 rpm
